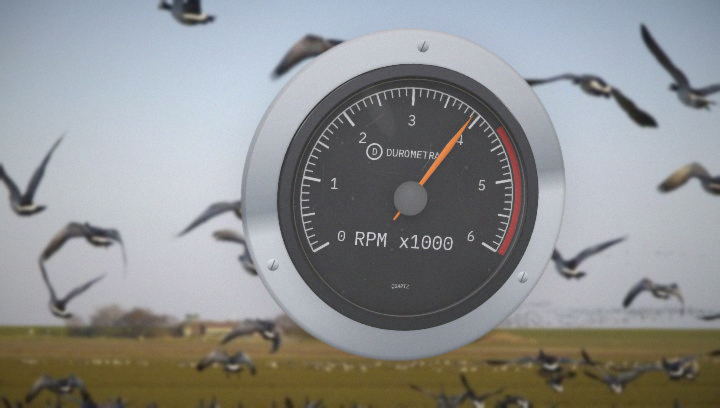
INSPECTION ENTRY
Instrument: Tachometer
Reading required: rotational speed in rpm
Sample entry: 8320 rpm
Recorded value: 3900 rpm
